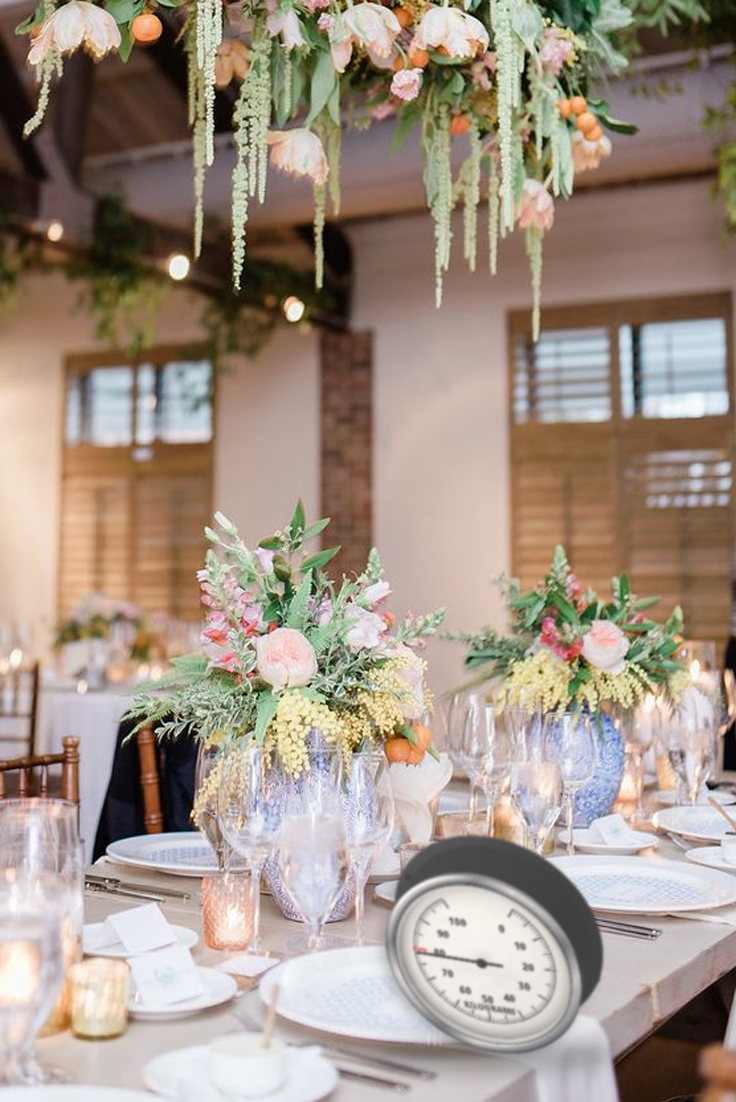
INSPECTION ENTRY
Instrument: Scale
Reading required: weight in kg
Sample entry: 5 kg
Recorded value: 80 kg
